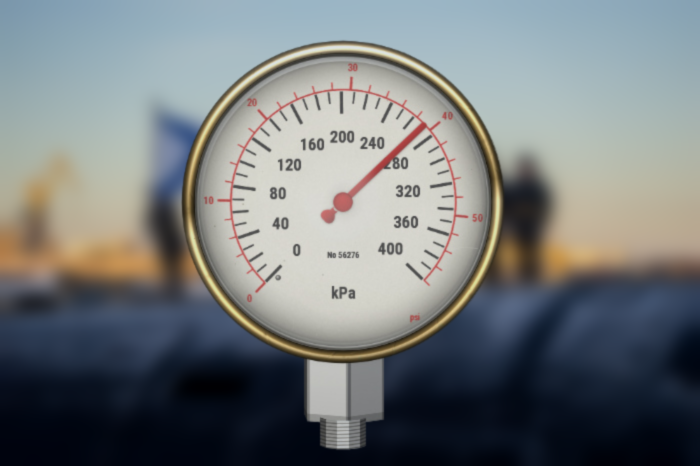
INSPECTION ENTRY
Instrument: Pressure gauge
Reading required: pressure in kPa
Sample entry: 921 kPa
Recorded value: 270 kPa
